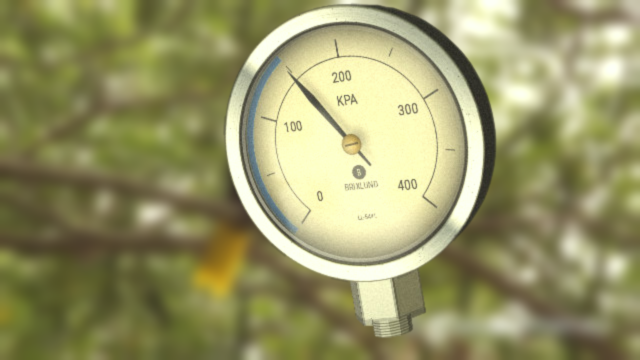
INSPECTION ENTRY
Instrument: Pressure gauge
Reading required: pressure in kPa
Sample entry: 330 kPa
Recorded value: 150 kPa
